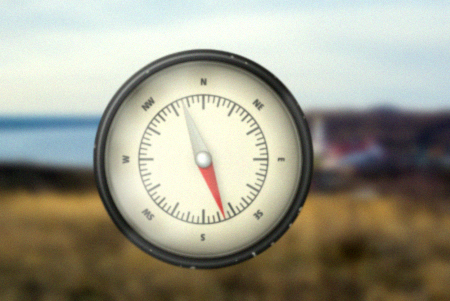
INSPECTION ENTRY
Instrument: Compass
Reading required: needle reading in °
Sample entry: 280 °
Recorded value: 160 °
